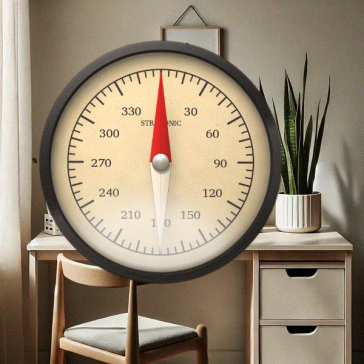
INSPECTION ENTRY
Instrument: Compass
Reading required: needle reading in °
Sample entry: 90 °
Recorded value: 0 °
